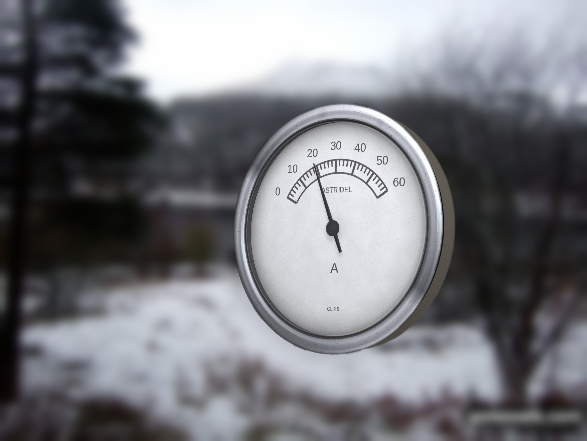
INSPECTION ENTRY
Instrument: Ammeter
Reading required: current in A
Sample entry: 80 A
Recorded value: 20 A
